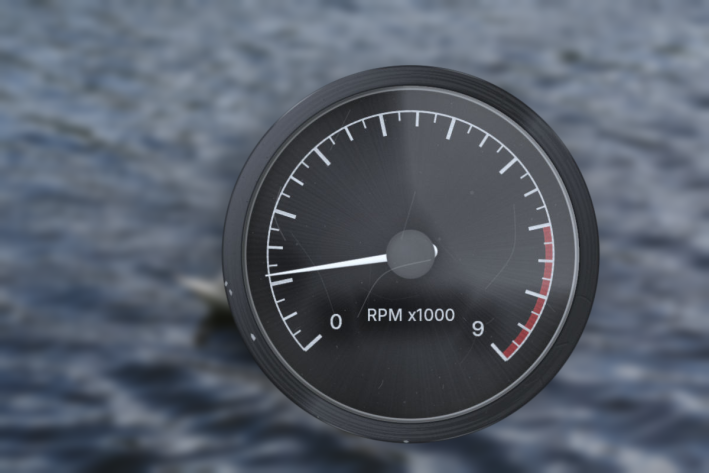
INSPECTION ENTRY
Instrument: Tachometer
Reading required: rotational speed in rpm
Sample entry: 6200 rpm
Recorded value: 1125 rpm
